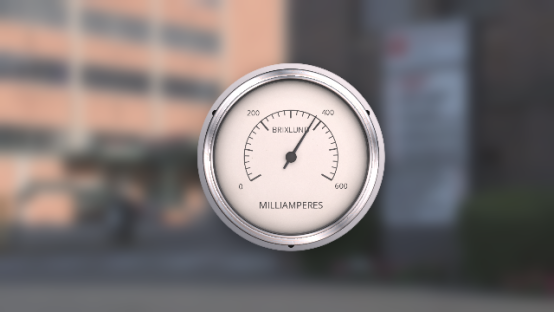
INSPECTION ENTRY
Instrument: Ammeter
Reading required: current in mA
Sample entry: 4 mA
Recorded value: 380 mA
